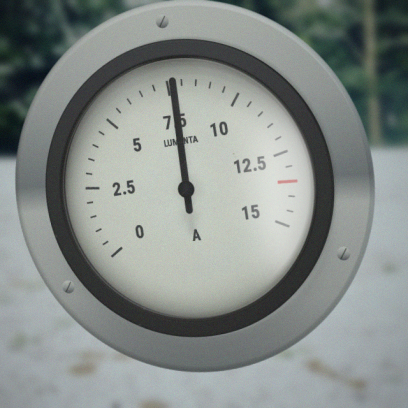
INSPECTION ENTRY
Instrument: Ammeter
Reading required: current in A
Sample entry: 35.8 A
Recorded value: 7.75 A
